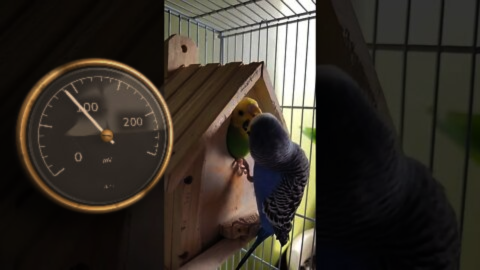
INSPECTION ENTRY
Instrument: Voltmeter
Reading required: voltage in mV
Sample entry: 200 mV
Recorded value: 90 mV
